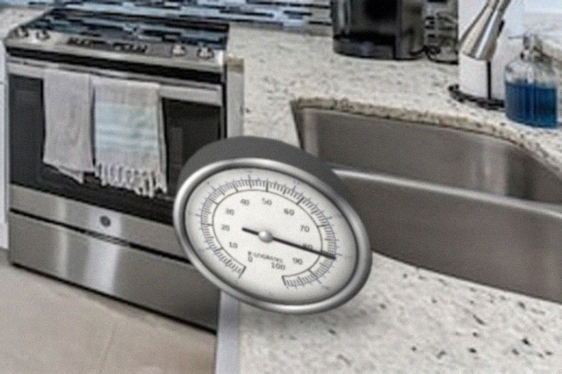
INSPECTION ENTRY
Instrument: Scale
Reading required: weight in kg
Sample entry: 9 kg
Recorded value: 80 kg
